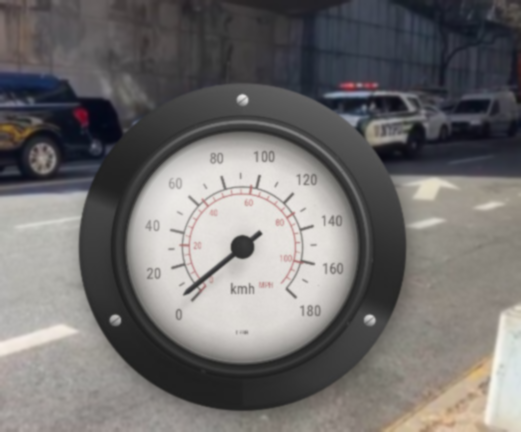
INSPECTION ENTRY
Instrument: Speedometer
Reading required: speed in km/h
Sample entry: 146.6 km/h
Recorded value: 5 km/h
